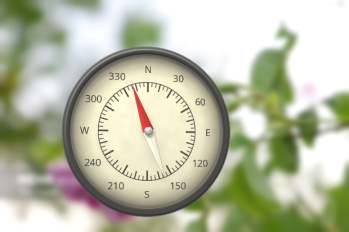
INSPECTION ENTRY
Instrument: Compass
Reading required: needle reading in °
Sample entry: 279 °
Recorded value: 340 °
